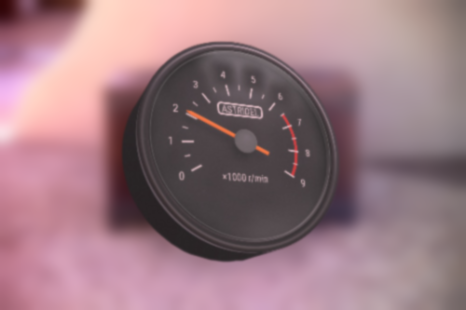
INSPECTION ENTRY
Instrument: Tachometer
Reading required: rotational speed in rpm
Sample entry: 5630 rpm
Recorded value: 2000 rpm
